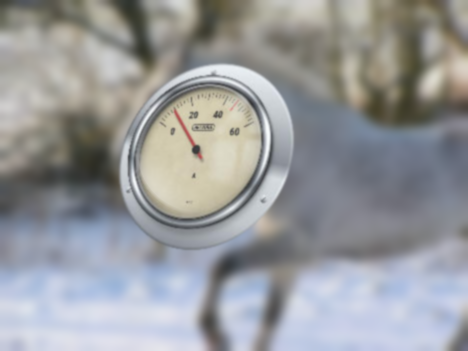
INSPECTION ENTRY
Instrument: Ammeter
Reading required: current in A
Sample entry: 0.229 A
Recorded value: 10 A
